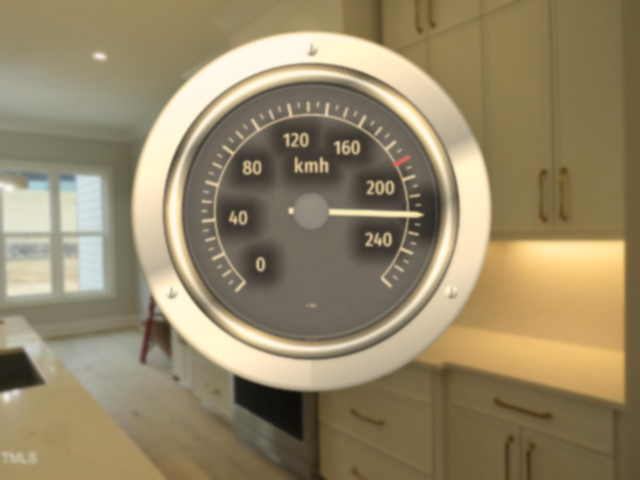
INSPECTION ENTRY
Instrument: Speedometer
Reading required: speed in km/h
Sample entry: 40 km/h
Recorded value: 220 km/h
